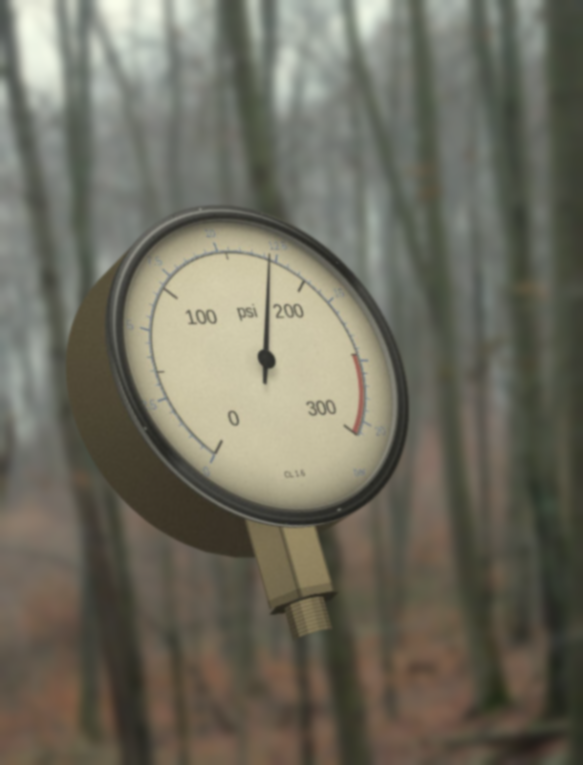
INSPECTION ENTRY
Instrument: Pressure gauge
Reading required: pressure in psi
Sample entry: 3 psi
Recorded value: 175 psi
